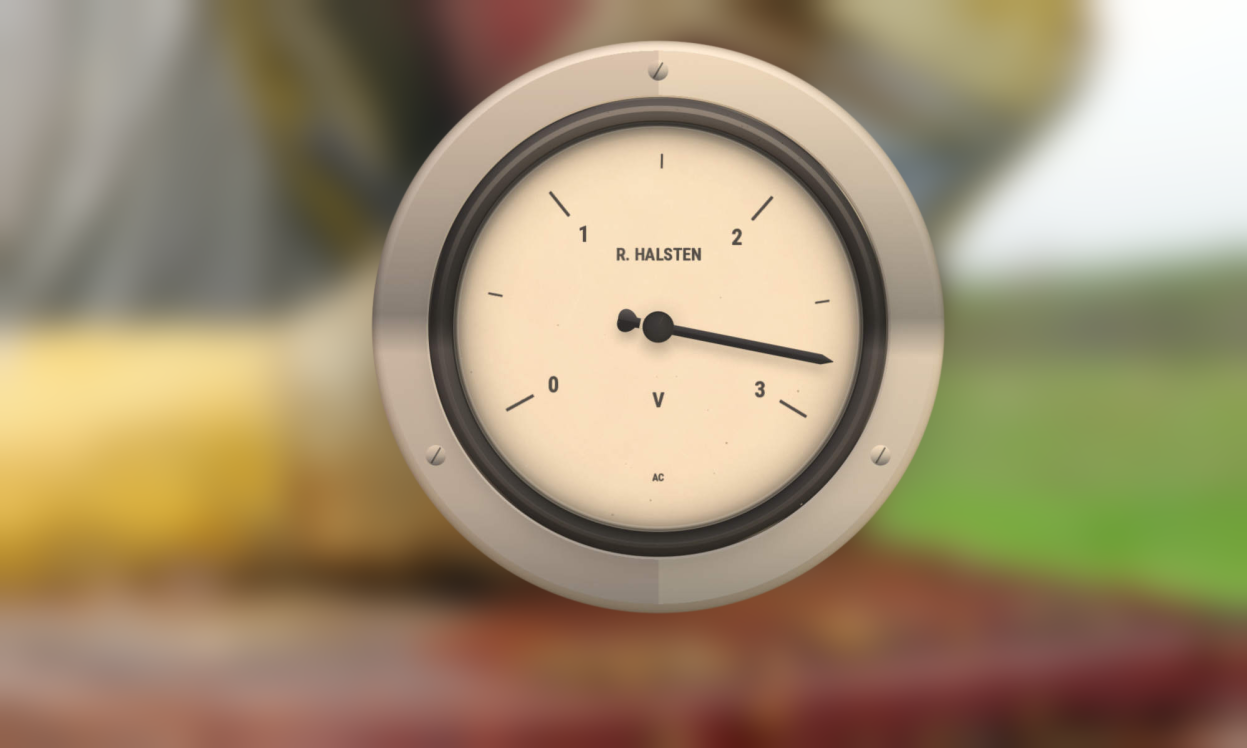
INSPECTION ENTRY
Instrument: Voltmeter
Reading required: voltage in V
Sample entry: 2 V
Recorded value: 2.75 V
